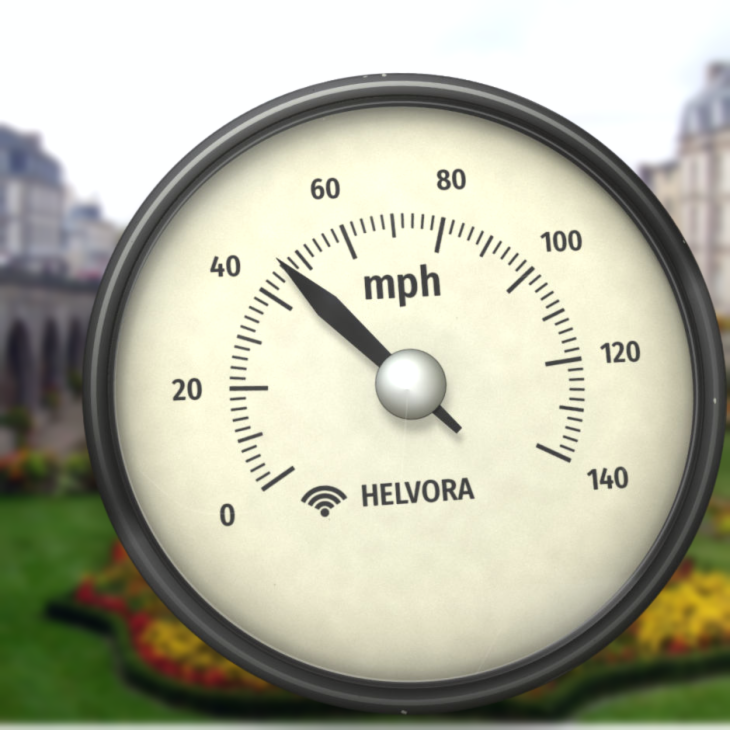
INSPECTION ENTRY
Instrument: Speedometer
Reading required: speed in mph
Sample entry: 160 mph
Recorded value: 46 mph
